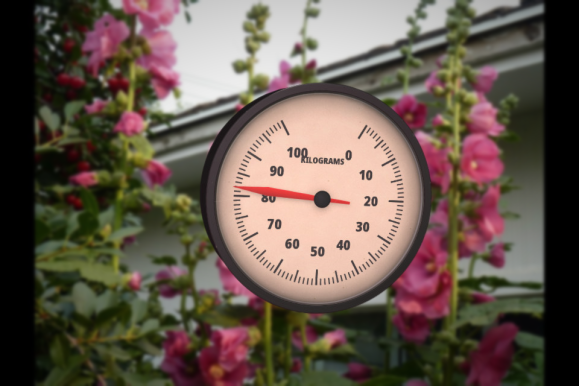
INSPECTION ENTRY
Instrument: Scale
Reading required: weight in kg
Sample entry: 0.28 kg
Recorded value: 82 kg
